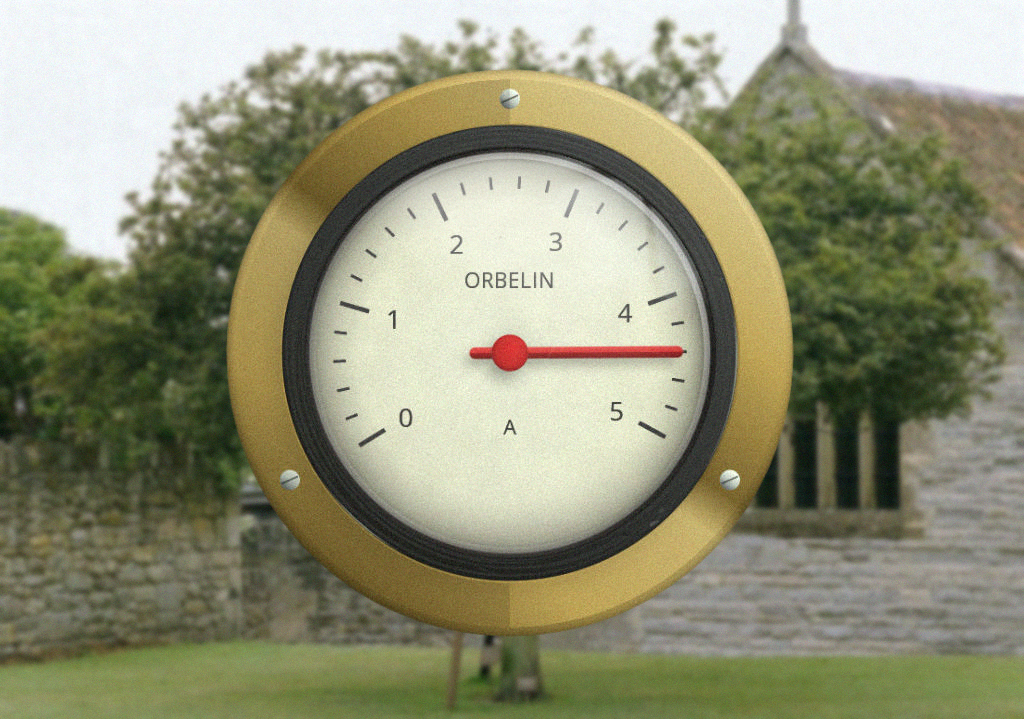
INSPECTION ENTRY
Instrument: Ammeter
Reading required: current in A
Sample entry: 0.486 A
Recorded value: 4.4 A
